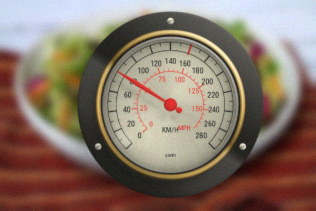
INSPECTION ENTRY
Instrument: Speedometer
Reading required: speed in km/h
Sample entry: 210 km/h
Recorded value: 80 km/h
